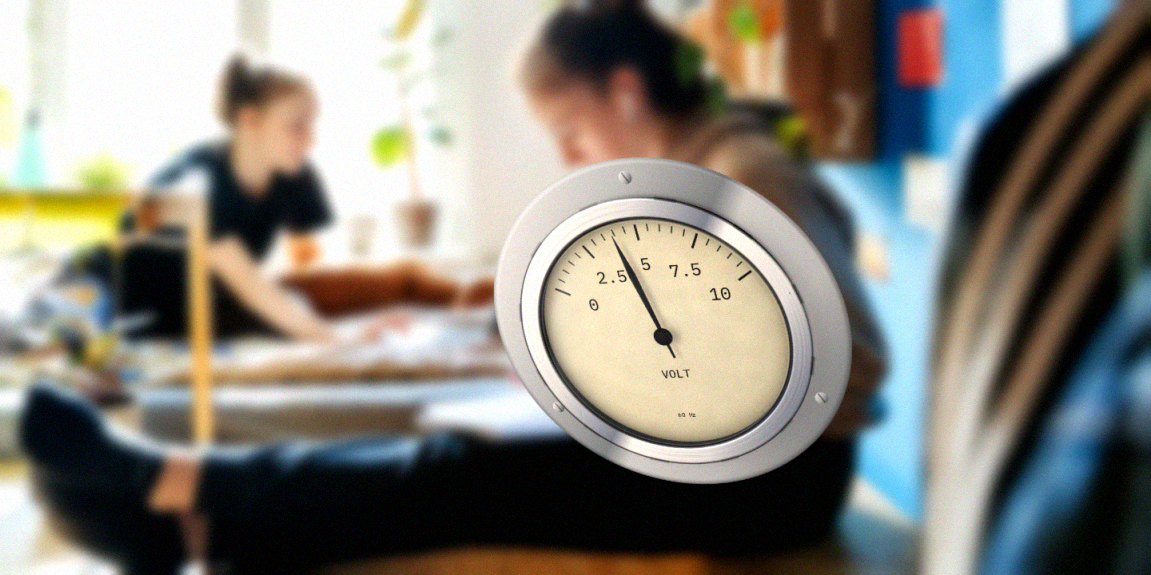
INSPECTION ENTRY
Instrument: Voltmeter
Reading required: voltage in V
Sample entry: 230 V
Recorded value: 4 V
